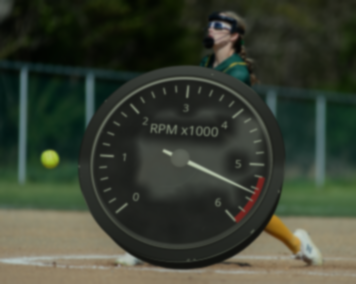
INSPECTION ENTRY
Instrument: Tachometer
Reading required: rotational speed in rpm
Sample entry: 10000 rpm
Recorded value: 5500 rpm
